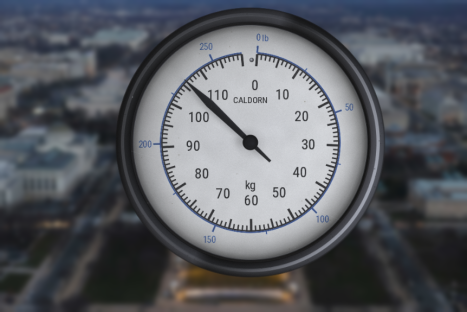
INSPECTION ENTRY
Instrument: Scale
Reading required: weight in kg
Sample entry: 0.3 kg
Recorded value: 106 kg
